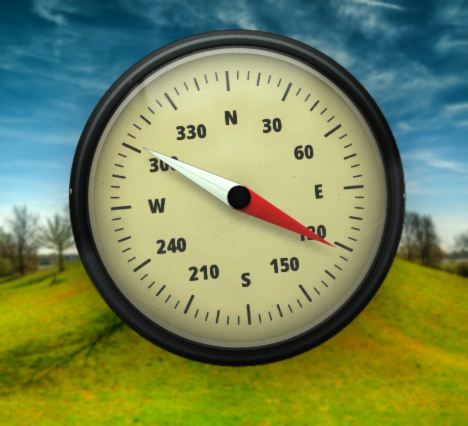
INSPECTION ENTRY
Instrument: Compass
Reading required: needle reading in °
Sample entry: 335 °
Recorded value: 122.5 °
